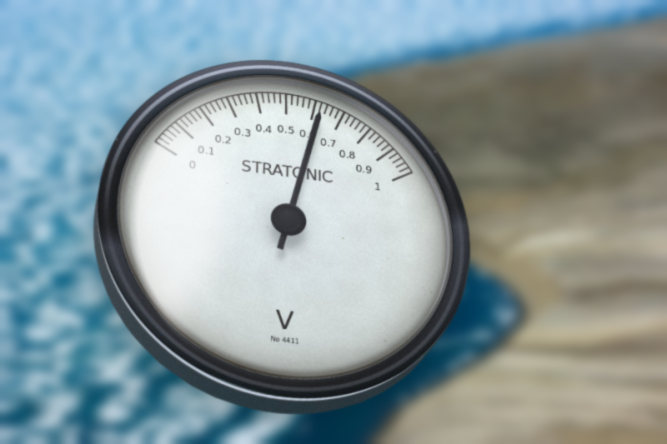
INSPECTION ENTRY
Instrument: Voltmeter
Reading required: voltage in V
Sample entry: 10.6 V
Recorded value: 0.62 V
